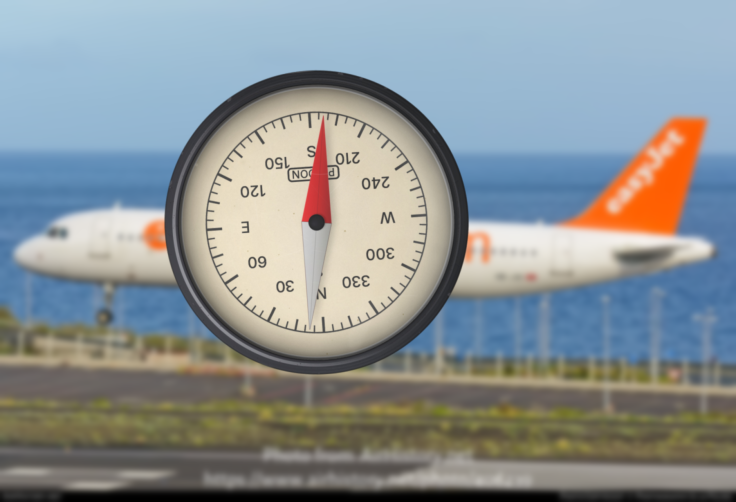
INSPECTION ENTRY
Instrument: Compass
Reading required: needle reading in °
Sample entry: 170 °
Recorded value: 187.5 °
